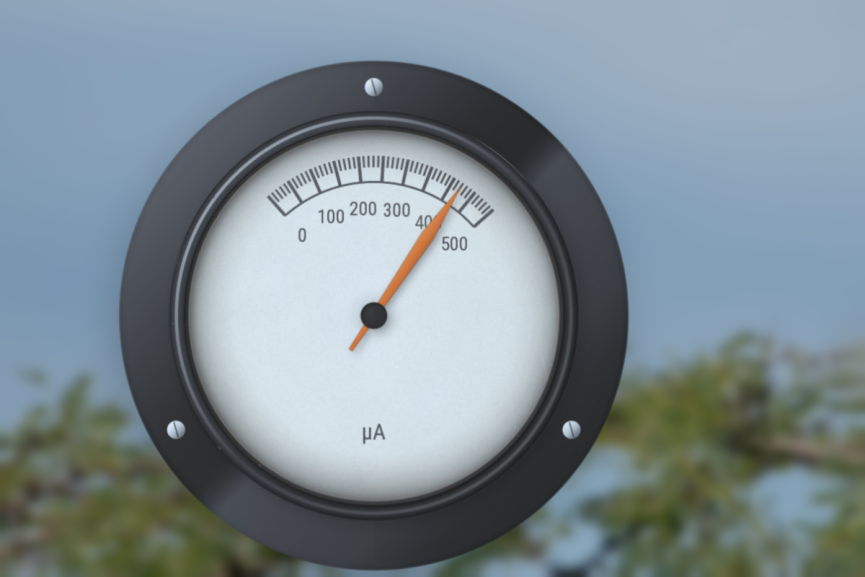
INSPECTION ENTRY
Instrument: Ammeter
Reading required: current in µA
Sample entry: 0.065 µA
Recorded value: 420 µA
